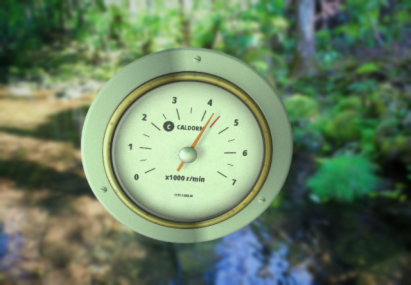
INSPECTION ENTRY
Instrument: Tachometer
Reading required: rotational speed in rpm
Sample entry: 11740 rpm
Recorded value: 4250 rpm
